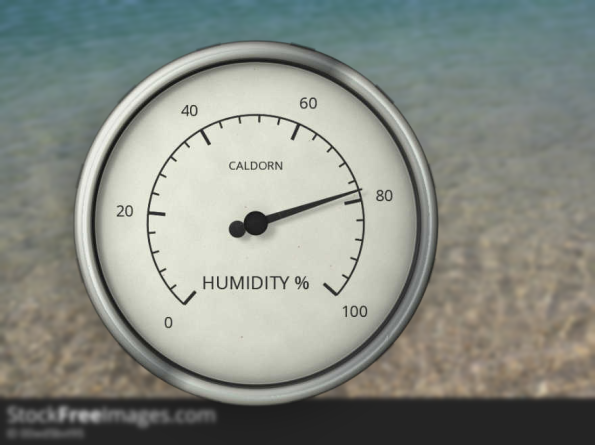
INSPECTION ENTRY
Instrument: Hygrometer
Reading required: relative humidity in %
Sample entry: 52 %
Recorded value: 78 %
